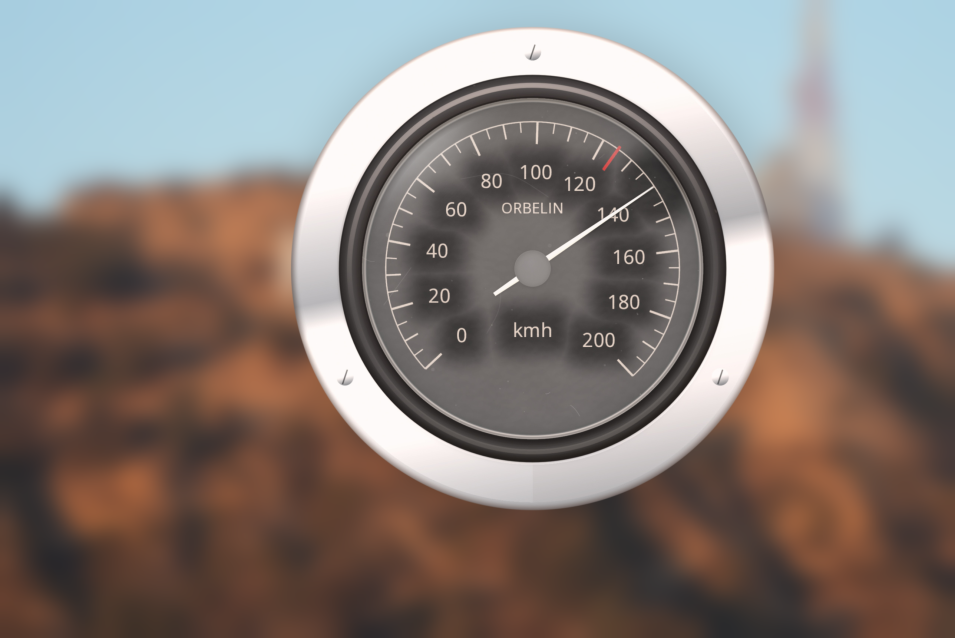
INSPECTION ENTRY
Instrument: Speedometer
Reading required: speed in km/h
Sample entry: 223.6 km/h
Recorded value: 140 km/h
